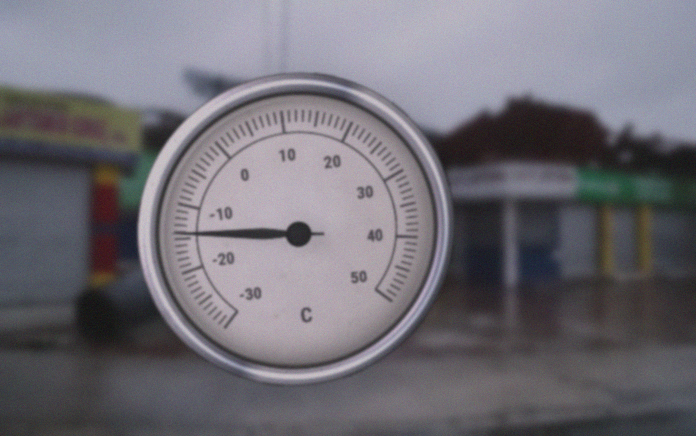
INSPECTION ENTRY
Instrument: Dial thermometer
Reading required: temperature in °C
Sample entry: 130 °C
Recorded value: -14 °C
